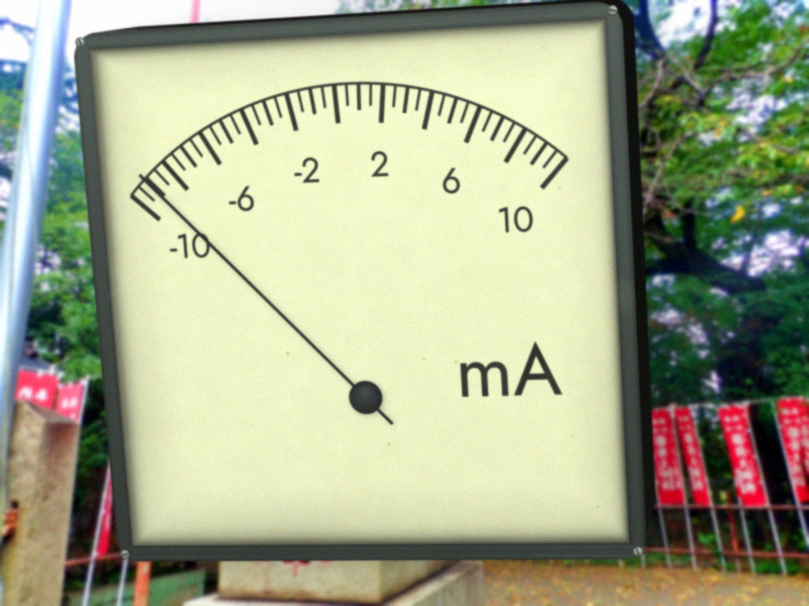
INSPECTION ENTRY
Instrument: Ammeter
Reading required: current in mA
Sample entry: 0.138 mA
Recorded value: -9 mA
